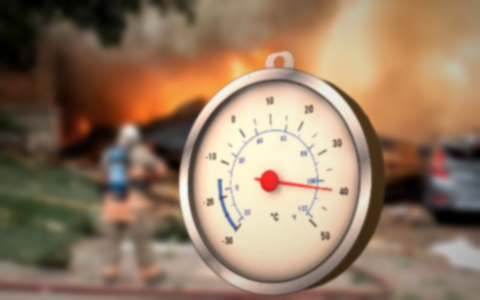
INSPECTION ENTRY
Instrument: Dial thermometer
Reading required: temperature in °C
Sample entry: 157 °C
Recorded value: 40 °C
